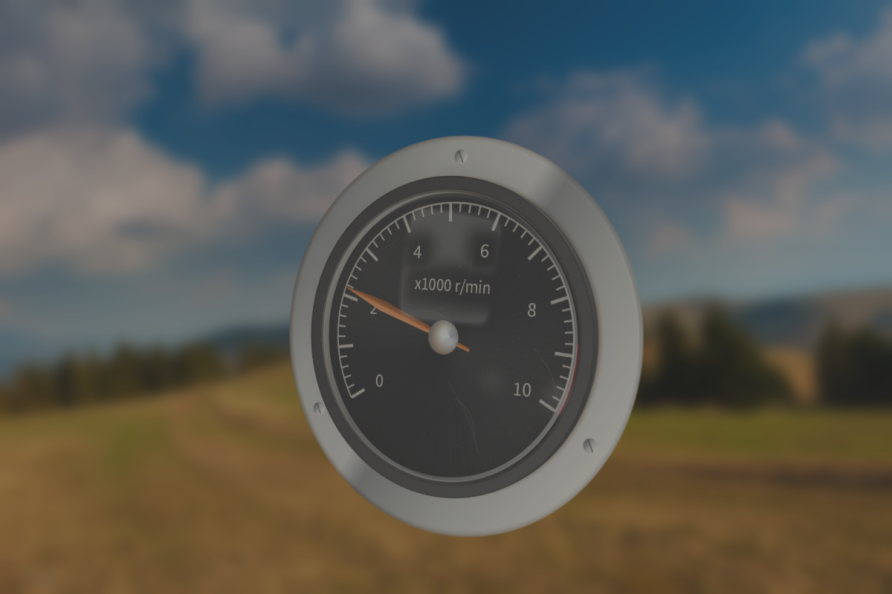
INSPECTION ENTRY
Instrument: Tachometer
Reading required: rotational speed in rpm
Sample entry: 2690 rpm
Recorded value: 2200 rpm
